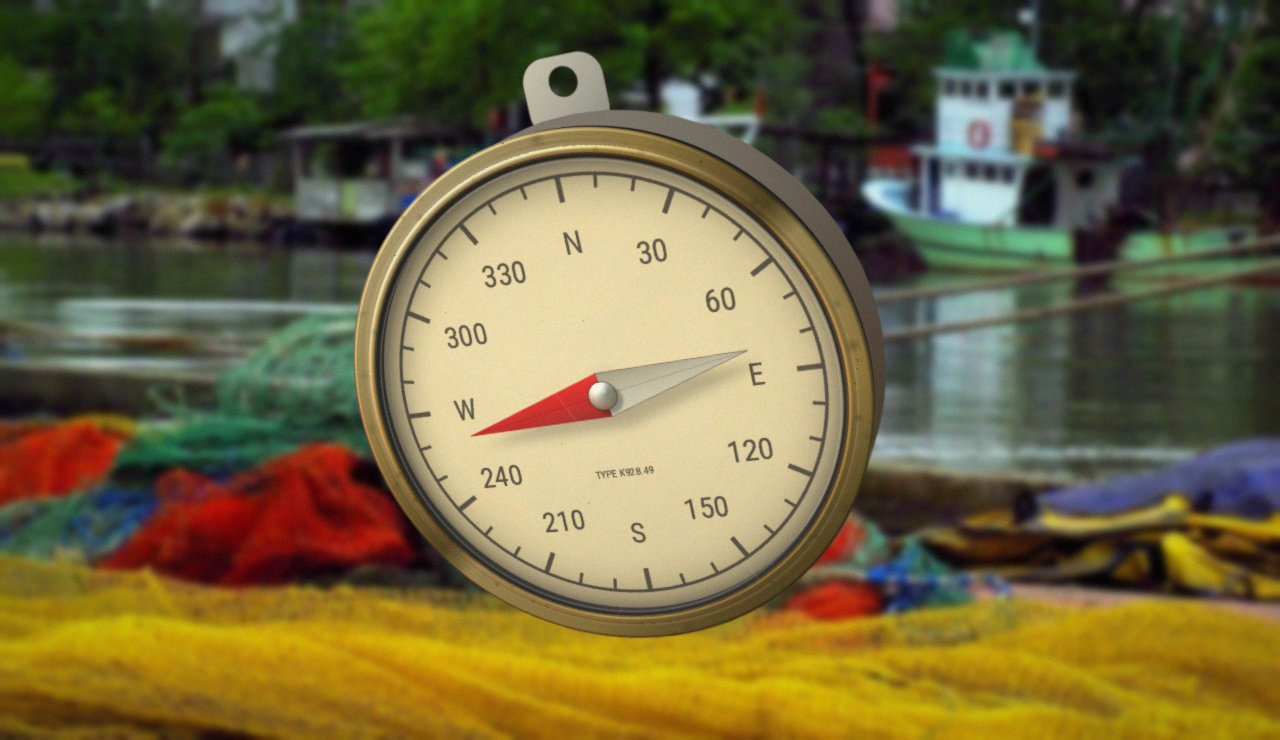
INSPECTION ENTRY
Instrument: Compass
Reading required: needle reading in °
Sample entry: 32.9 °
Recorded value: 260 °
